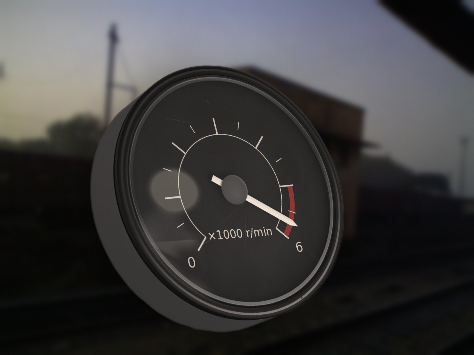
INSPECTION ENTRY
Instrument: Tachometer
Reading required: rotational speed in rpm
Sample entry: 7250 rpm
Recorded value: 5750 rpm
